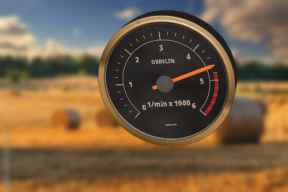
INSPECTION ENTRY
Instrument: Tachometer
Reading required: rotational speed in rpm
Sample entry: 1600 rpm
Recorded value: 4600 rpm
